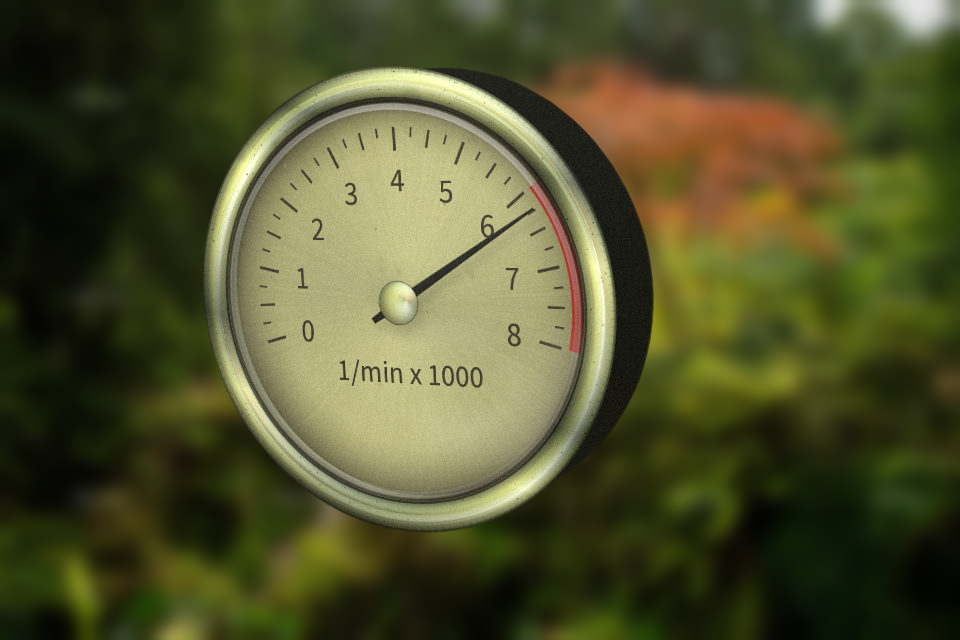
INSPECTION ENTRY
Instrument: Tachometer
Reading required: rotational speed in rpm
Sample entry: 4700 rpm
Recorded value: 6250 rpm
